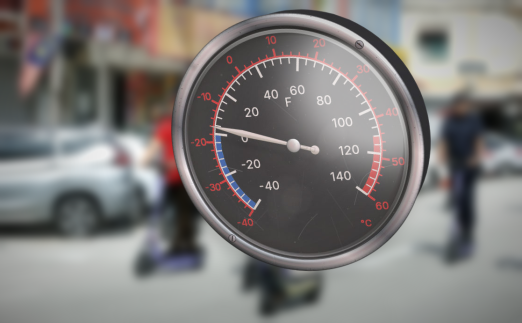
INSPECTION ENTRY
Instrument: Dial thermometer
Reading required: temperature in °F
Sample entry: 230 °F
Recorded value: 4 °F
